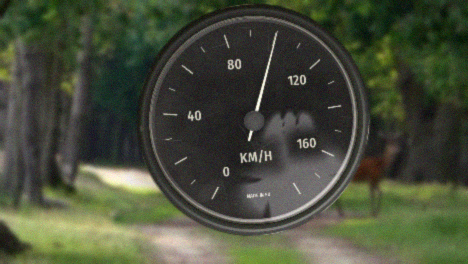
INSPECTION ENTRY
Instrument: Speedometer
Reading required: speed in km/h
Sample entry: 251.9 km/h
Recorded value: 100 km/h
